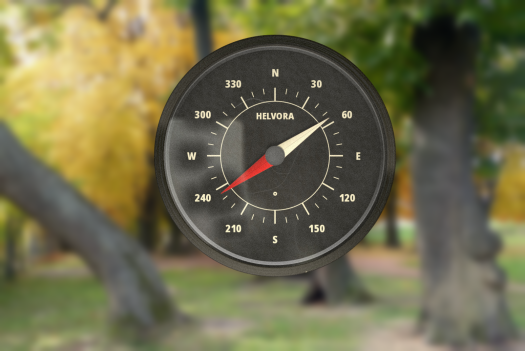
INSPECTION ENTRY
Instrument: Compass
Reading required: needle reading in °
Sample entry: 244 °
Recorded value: 235 °
